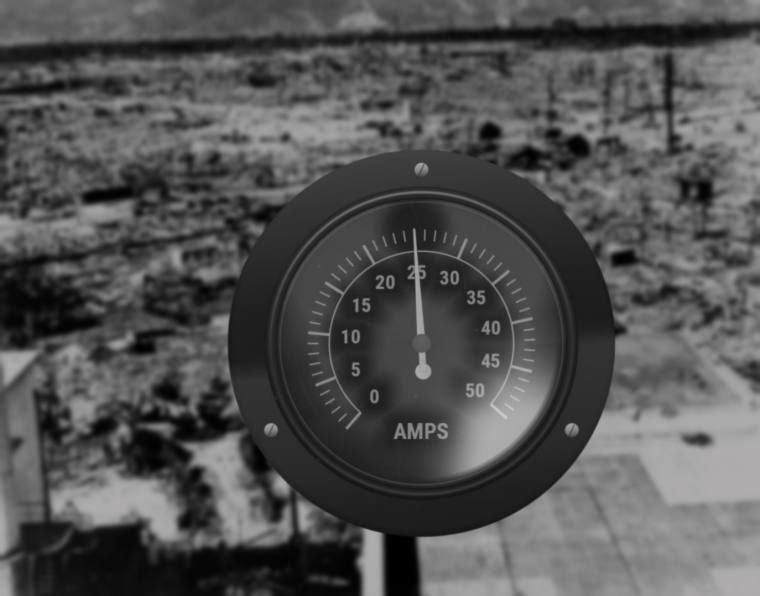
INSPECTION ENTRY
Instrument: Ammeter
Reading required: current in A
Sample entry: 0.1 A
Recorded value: 25 A
